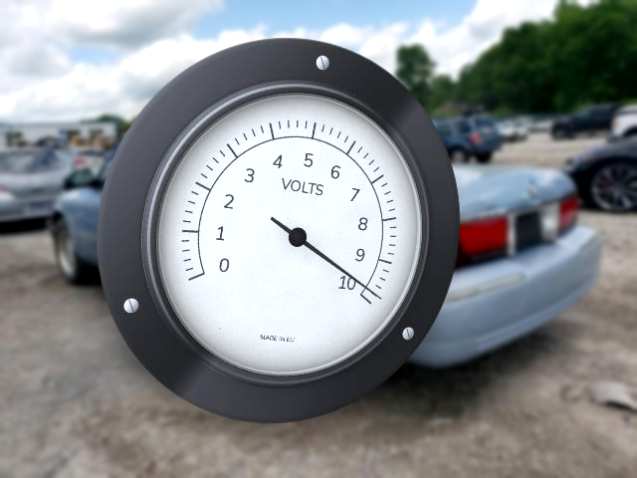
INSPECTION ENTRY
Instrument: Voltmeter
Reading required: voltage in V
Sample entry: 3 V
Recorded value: 9.8 V
